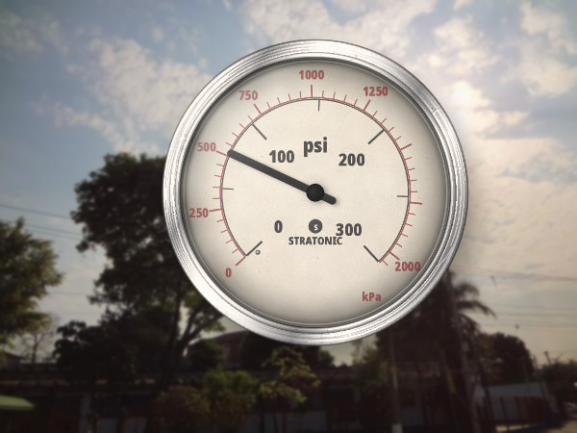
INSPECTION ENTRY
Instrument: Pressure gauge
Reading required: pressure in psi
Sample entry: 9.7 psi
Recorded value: 75 psi
